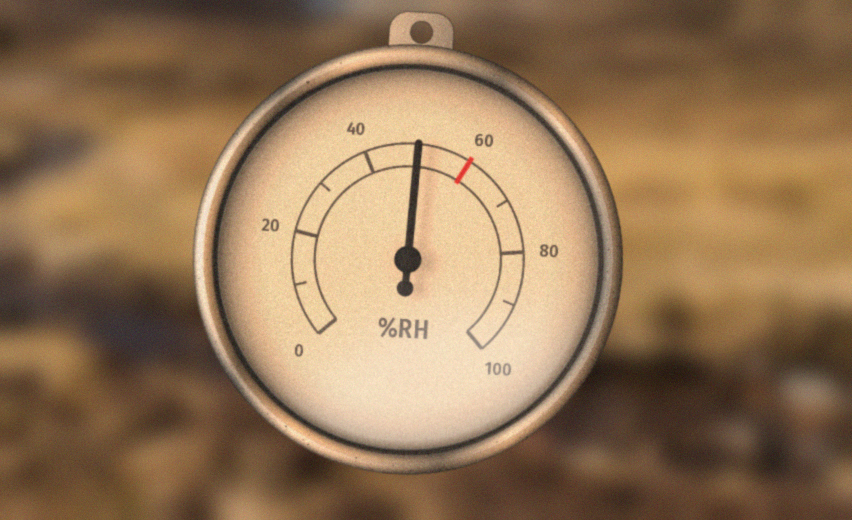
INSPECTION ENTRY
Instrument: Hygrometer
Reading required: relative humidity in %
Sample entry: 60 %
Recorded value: 50 %
